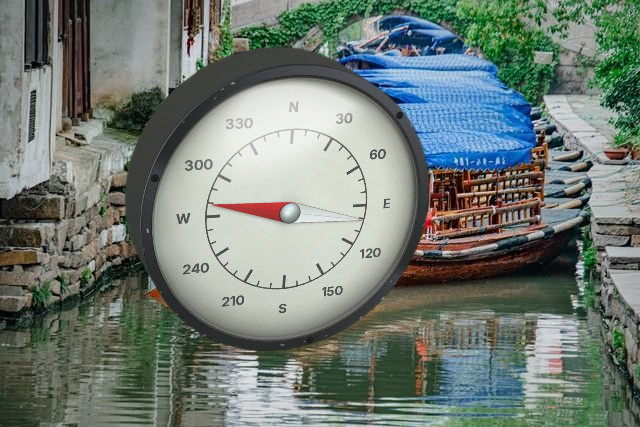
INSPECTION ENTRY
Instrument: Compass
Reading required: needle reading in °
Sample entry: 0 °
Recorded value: 280 °
